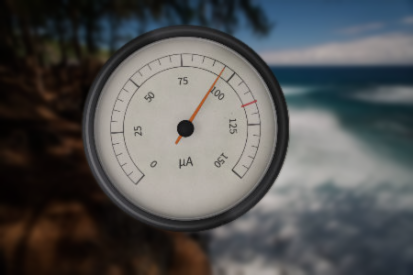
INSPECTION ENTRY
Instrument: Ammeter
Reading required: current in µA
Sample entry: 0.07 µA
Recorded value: 95 µA
